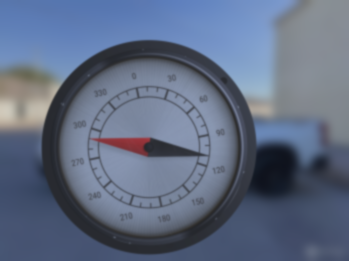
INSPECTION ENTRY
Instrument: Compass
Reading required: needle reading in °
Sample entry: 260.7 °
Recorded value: 290 °
